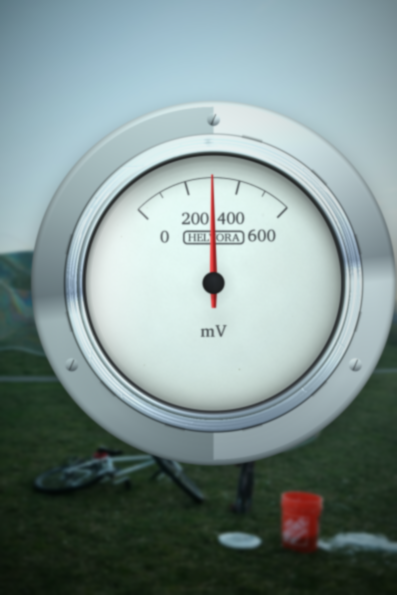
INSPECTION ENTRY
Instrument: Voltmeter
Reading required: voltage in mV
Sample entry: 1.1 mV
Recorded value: 300 mV
